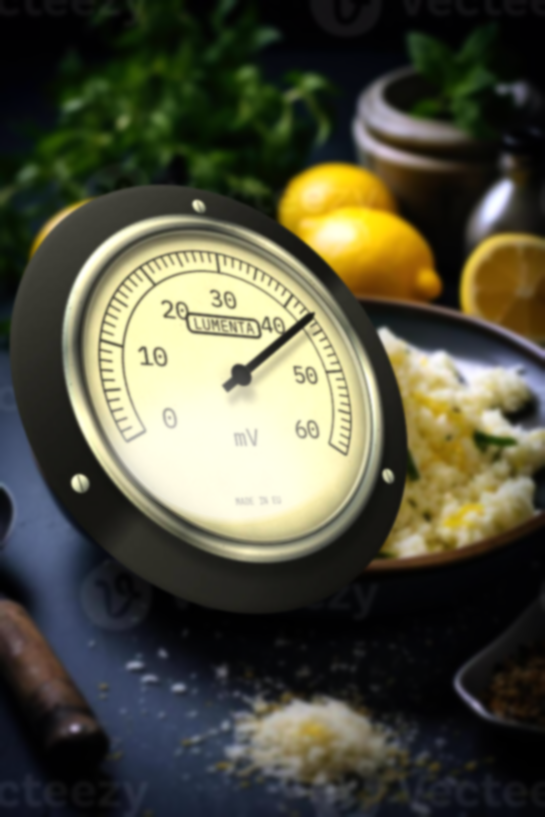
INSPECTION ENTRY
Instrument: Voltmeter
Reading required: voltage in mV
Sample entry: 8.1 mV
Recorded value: 43 mV
